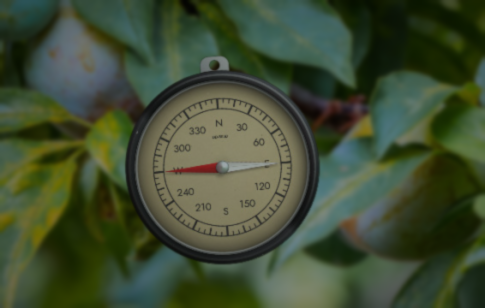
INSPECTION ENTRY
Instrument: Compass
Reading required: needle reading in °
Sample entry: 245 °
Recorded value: 270 °
